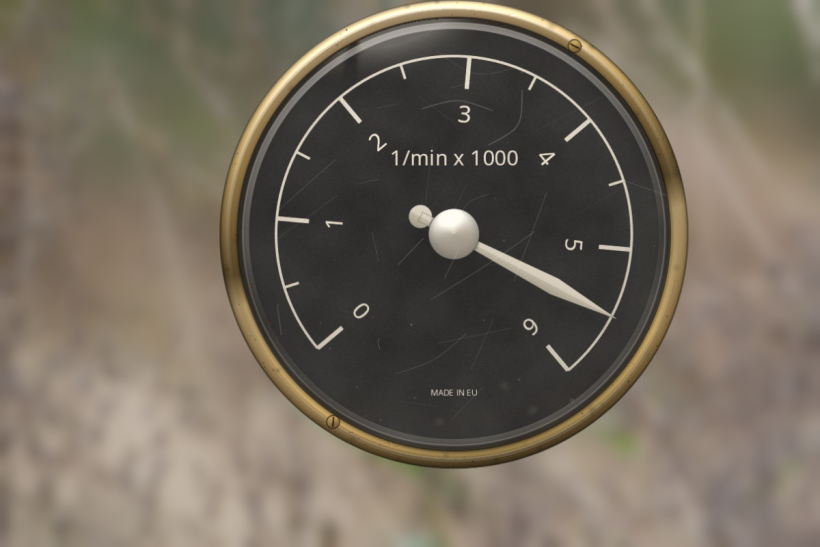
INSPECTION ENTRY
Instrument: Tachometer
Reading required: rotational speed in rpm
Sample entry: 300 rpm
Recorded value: 5500 rpm
